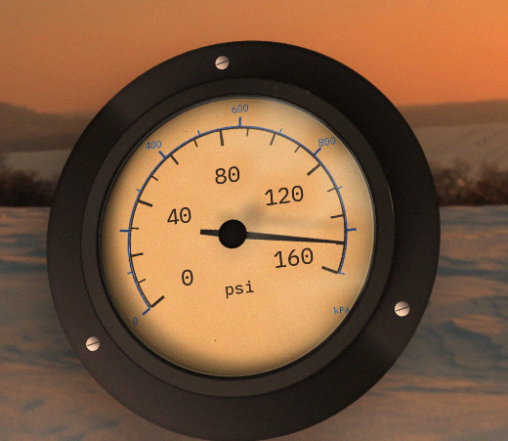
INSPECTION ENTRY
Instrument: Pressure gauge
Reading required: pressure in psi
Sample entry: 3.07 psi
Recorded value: 150 psi
